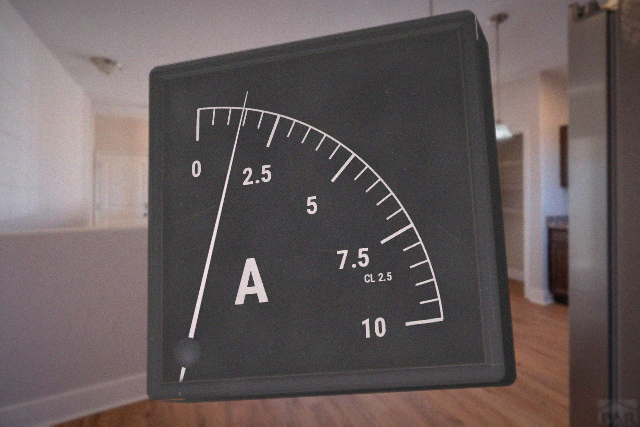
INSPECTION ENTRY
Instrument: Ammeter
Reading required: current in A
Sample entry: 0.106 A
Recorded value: 1.5 A
